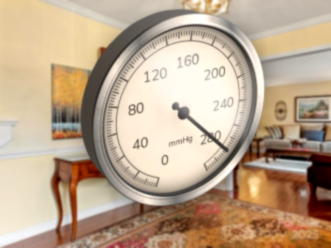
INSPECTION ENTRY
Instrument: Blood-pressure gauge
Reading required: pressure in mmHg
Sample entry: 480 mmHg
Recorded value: 280 mmHg
